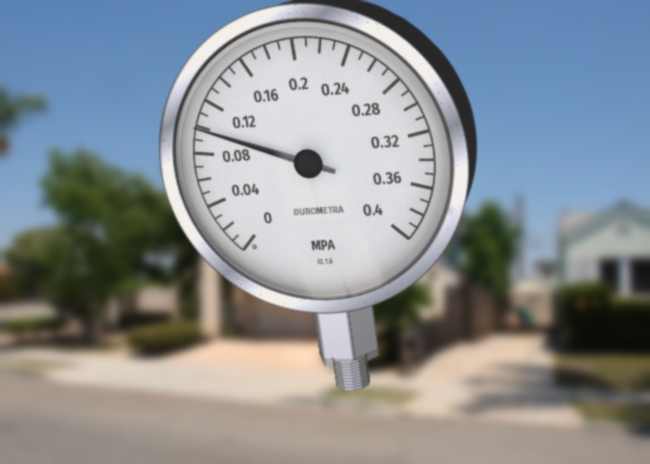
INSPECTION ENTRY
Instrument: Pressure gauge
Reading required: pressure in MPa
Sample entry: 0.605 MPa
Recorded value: 0.1 MPa
